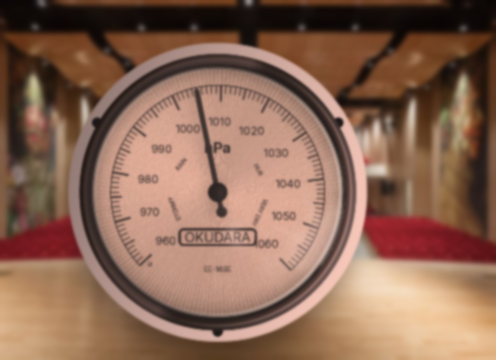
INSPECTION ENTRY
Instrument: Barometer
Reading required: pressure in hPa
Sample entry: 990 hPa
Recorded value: 1005 hPa
